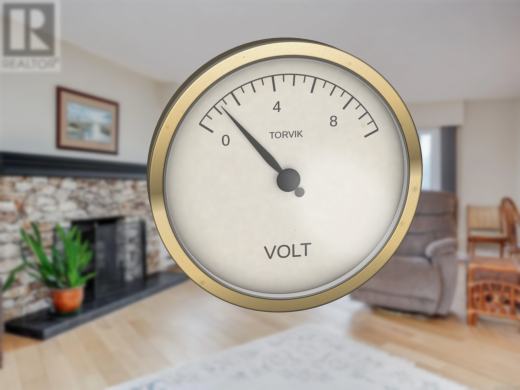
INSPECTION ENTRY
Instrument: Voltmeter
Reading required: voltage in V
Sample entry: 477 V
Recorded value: 1.25 V
